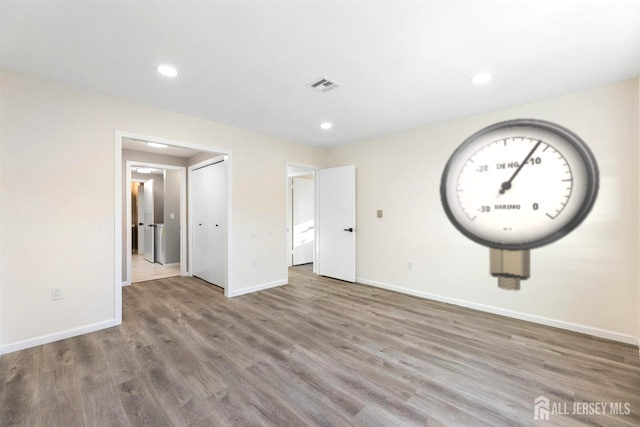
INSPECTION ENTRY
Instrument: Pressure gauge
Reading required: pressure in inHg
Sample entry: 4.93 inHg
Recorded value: -11 inHg
